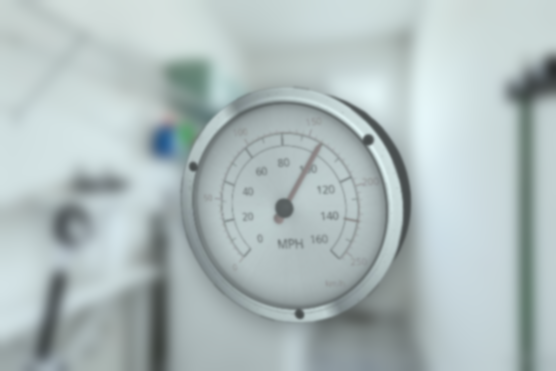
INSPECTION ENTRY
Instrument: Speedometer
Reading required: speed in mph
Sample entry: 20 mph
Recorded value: 100 mph
